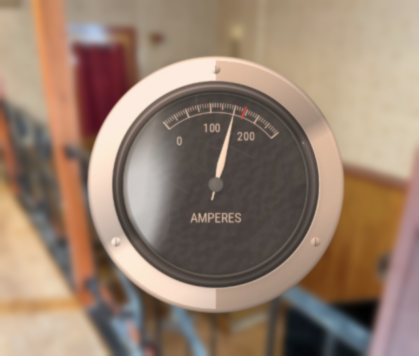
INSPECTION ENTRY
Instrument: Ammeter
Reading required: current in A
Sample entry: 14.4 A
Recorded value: 150 A
